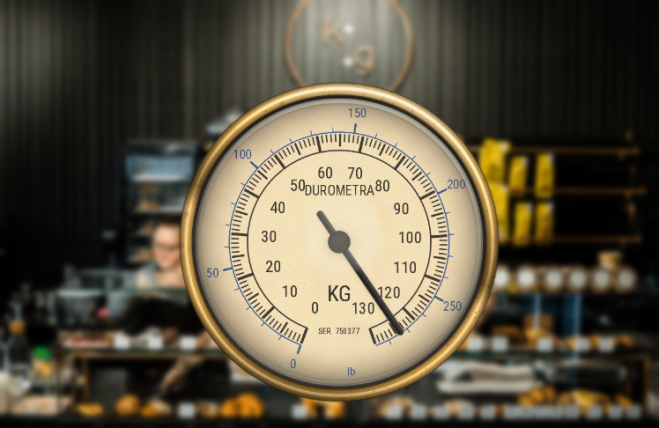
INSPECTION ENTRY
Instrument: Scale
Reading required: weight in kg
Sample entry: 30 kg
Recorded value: 124 kg
